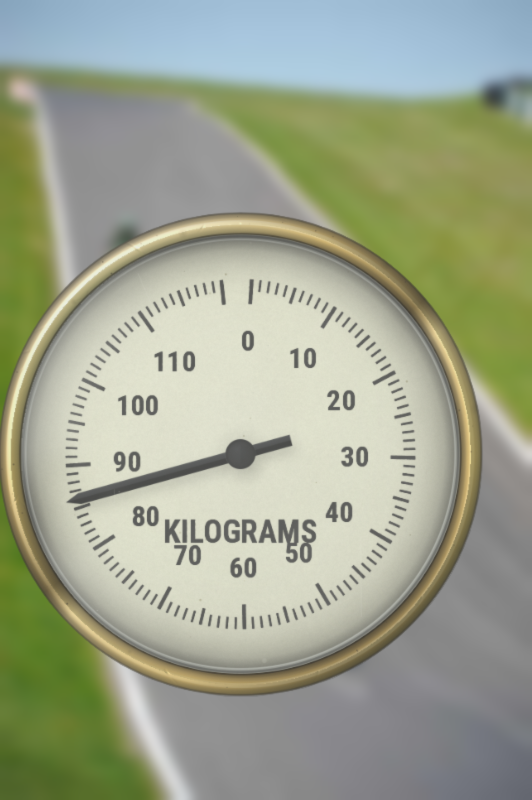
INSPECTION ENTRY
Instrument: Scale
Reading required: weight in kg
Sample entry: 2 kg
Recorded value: 86 kg
